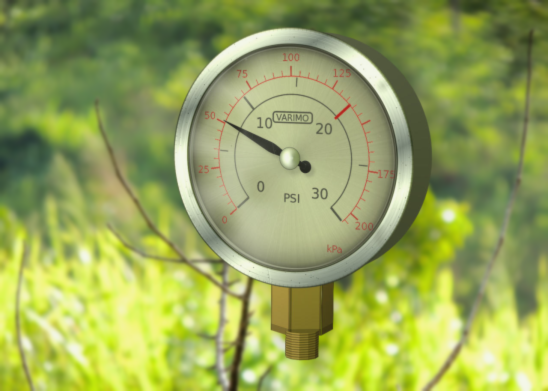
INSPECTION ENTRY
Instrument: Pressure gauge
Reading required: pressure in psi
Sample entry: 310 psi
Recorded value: 7.5 psi
